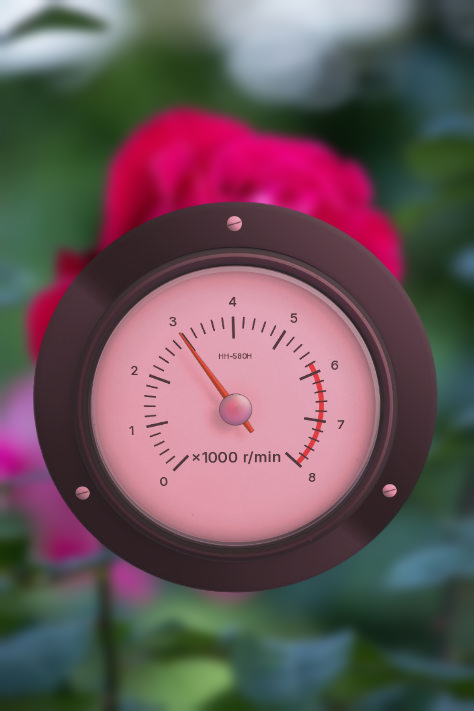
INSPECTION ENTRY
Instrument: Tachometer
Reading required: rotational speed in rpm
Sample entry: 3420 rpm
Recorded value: 3000 rpm
